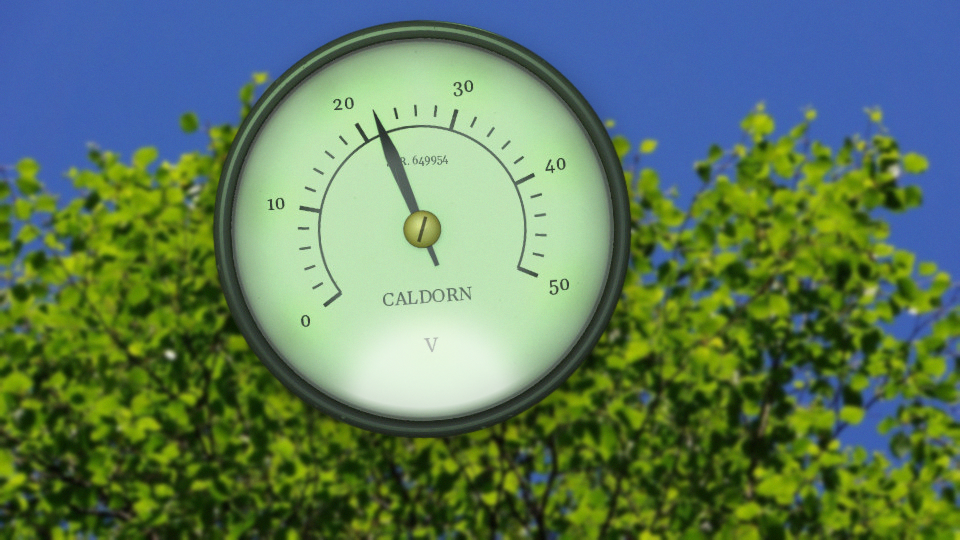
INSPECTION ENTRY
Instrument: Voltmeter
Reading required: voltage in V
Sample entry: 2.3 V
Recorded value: 22 V
